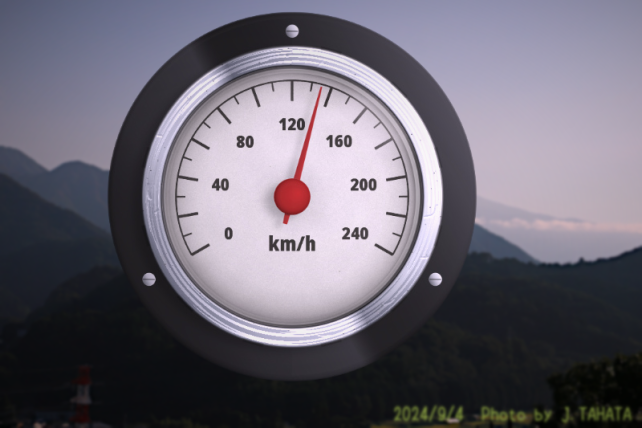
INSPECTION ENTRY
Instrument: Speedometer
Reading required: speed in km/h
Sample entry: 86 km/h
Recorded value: 135 km/h
